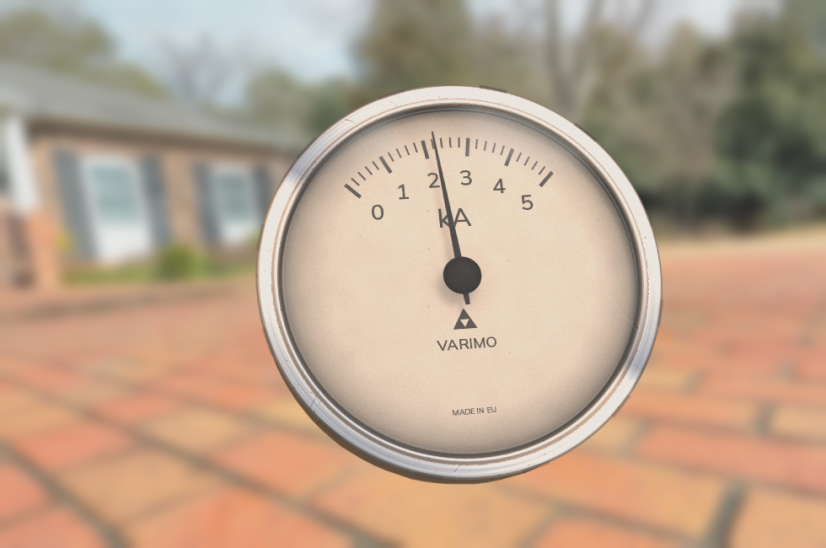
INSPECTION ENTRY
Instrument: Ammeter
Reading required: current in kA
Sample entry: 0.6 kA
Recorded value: 2.2 kA
